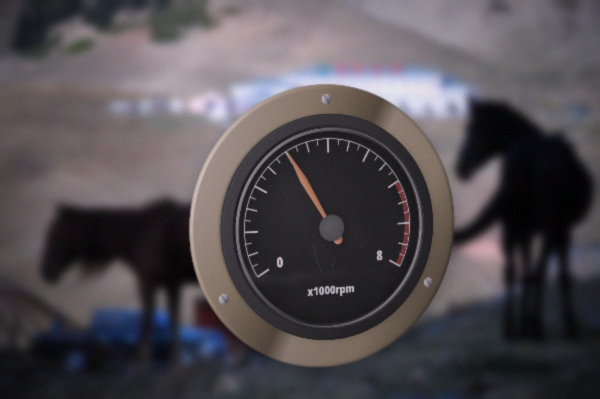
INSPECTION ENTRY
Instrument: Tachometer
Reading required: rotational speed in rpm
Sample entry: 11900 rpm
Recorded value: 3000 rpm
